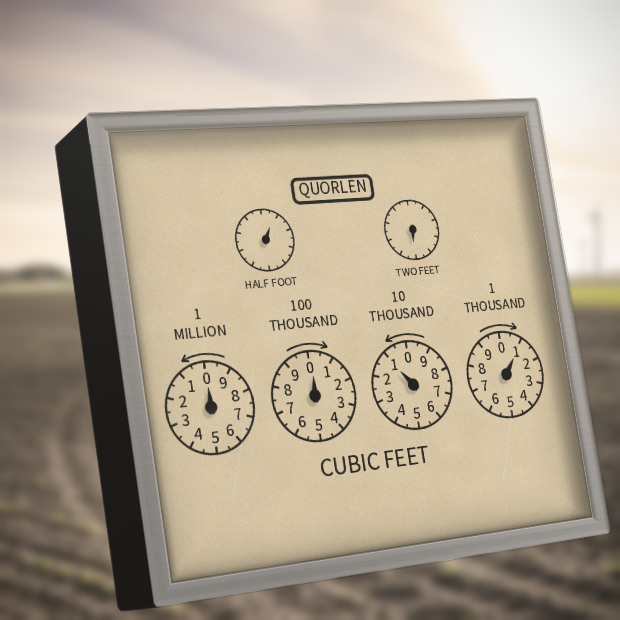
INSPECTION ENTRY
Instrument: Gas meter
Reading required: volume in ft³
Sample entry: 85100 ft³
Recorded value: 1100 ft³
